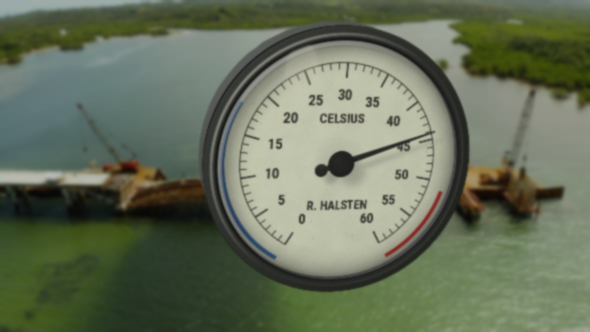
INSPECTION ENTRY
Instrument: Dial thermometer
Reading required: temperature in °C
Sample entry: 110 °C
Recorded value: 44 °C
